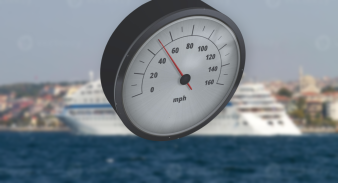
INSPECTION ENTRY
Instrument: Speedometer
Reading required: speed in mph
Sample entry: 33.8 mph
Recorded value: 50 mph
